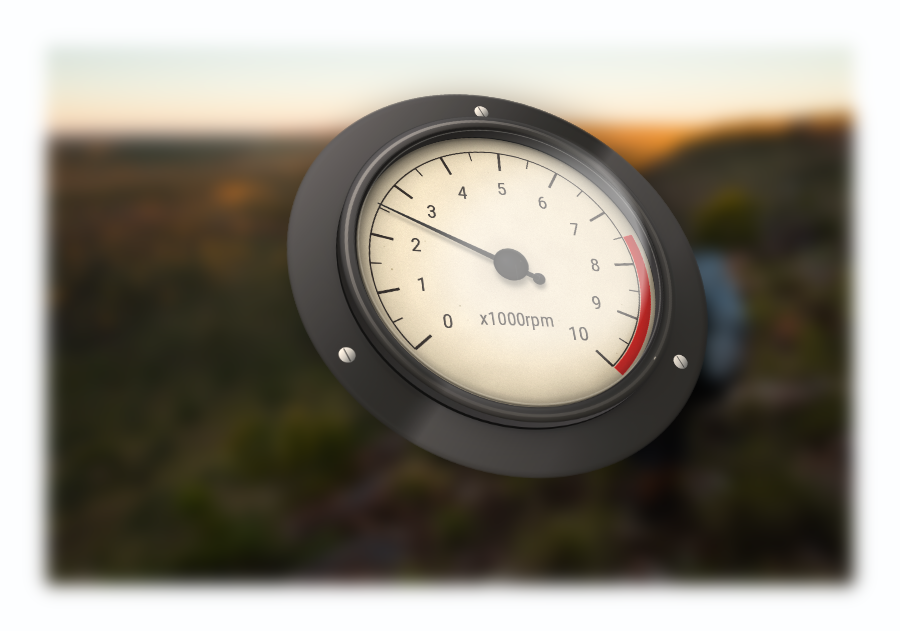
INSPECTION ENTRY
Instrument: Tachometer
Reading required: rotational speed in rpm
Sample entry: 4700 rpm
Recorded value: 2500 rpm
